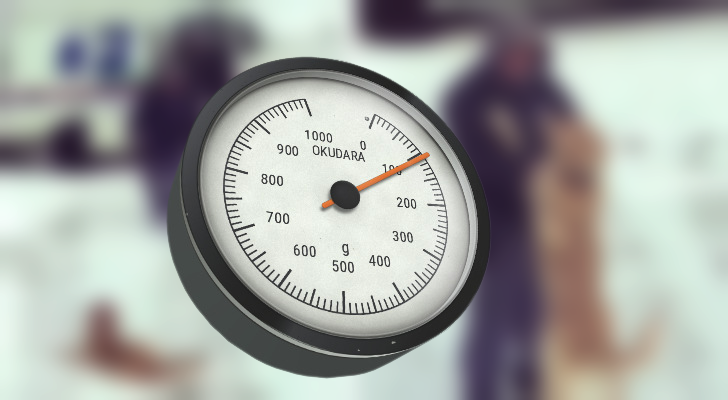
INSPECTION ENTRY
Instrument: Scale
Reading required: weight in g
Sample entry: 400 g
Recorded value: 110 g
